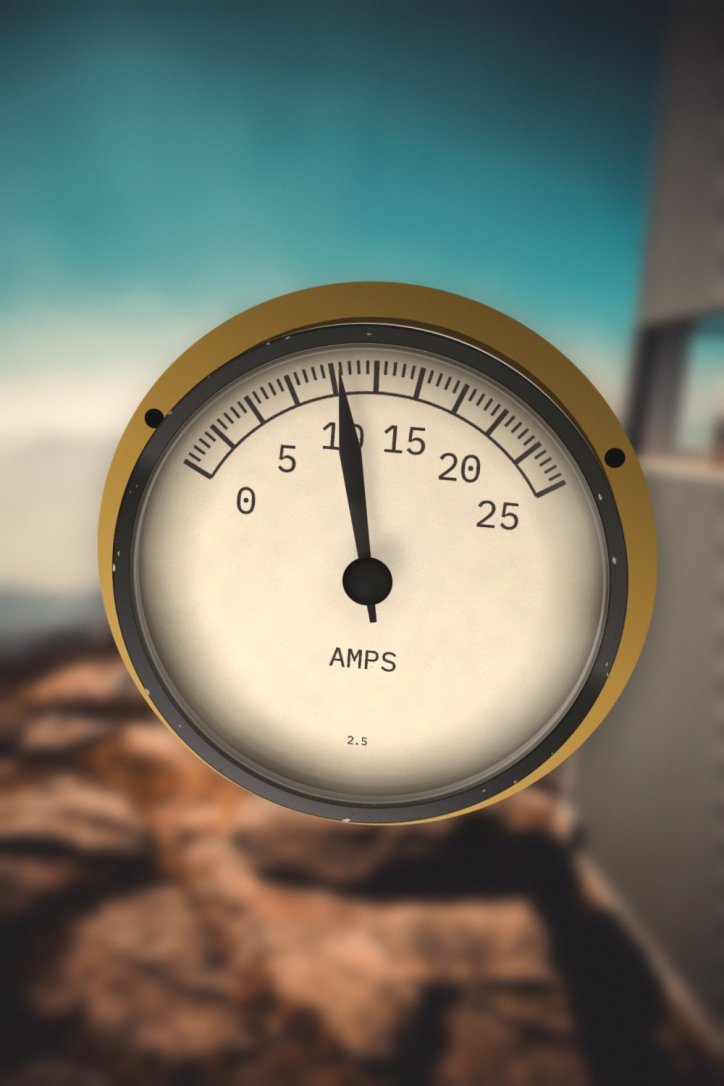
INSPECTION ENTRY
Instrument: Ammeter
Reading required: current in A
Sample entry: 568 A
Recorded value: 10.5 A
